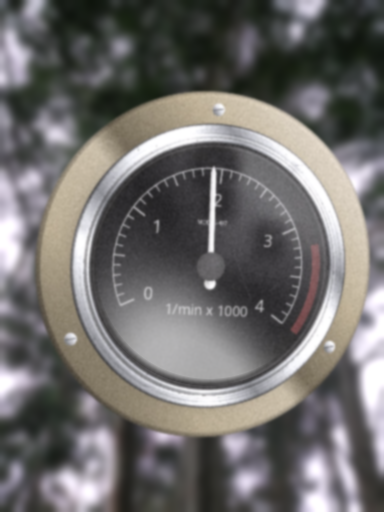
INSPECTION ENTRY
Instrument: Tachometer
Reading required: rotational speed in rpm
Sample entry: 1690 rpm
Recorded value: 1900 rpm
